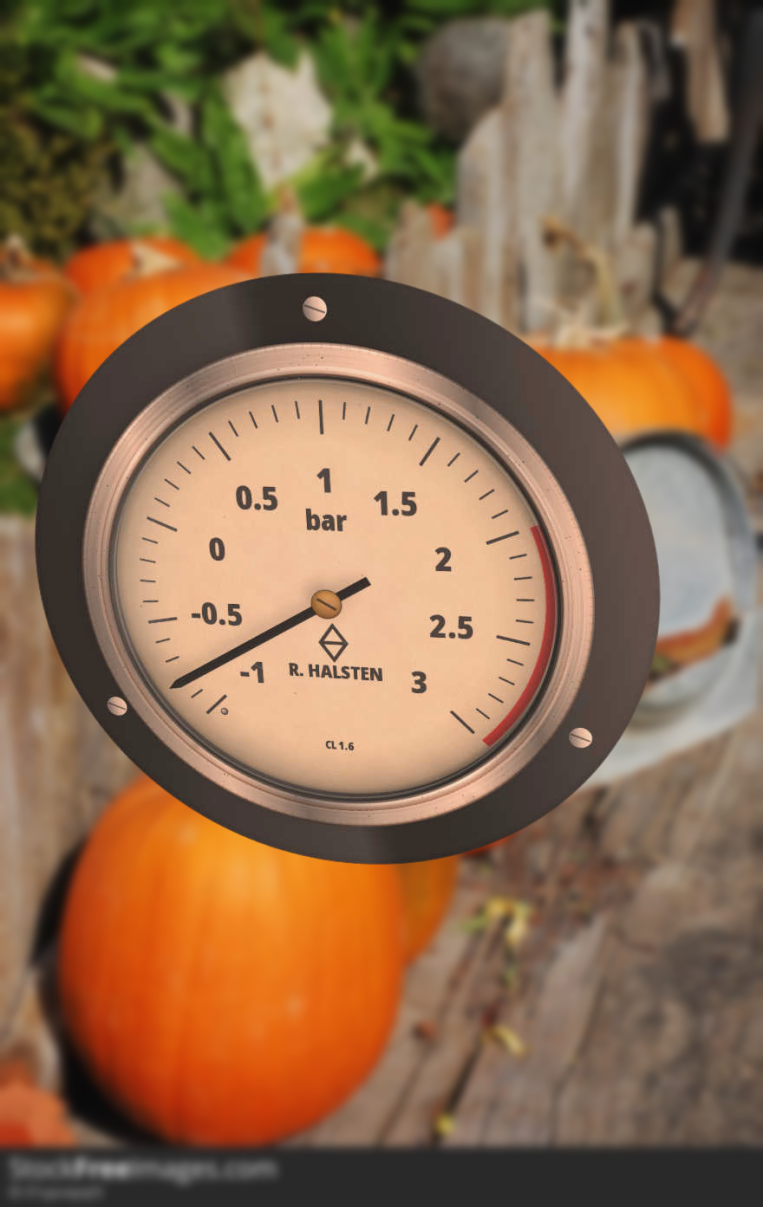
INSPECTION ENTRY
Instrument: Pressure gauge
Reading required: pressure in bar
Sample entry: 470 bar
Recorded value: -0.8 bar
